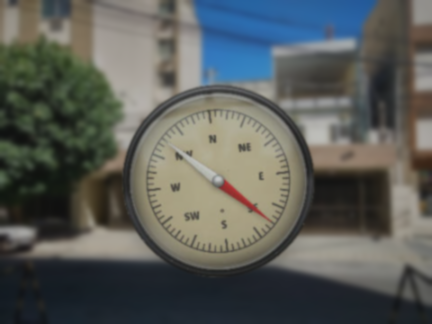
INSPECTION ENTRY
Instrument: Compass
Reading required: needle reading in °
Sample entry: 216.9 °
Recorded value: 135 °
